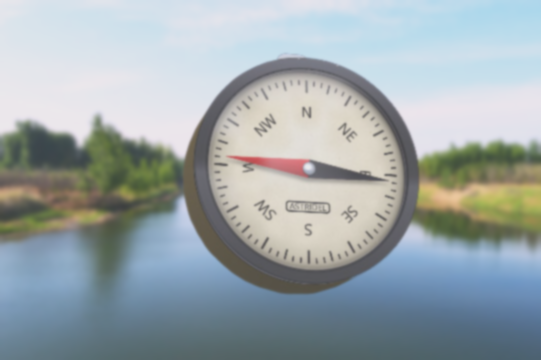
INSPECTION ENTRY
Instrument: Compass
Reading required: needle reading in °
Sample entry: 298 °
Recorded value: 275 °
